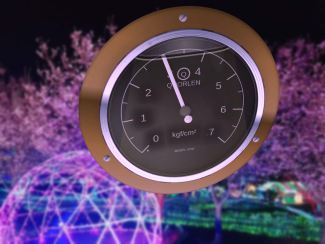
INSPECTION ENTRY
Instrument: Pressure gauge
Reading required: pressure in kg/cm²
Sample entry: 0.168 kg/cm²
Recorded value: 3 kg/cm²
